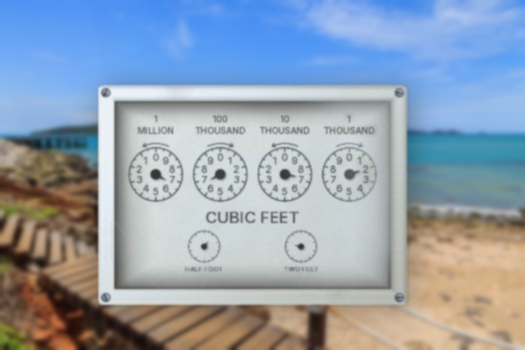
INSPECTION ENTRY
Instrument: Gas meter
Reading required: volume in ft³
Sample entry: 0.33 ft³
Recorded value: 667200 ft³
